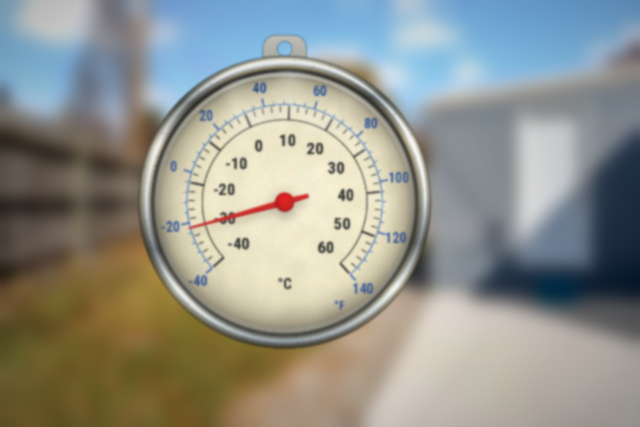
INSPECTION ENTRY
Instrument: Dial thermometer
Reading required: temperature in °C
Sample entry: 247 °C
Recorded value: -30 °C
